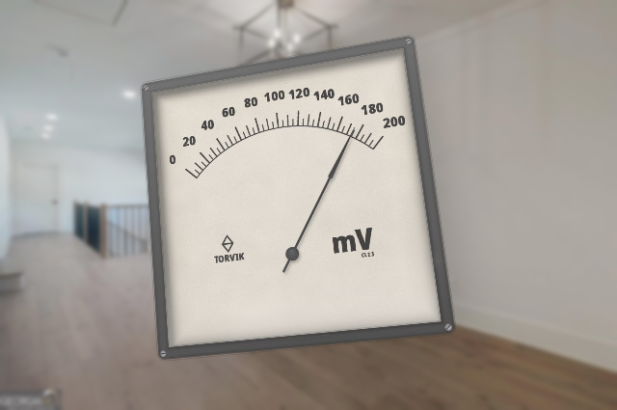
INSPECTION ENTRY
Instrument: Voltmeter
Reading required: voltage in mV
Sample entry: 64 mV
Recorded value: 175 mV
